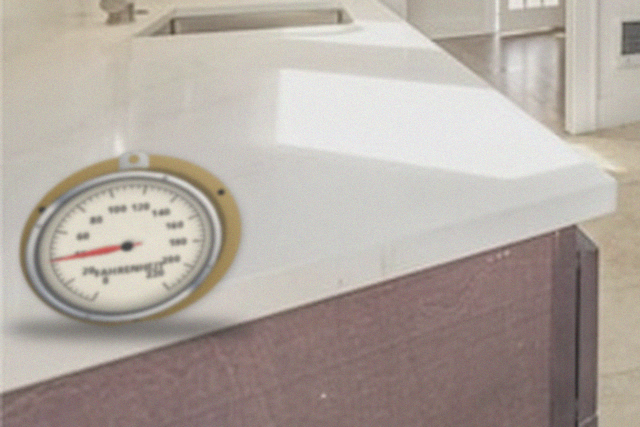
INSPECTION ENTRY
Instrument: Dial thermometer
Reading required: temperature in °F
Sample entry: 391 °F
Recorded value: 40 °F
